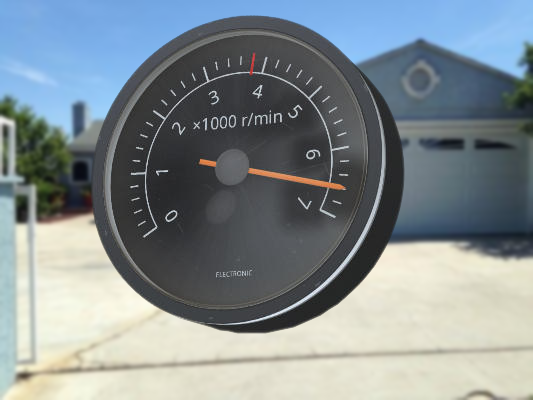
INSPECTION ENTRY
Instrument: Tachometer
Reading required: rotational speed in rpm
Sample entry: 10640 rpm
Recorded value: 6600 rpm
